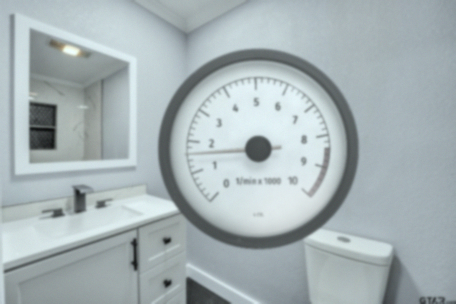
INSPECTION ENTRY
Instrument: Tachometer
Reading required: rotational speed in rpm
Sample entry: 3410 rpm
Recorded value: 1600 rpm
